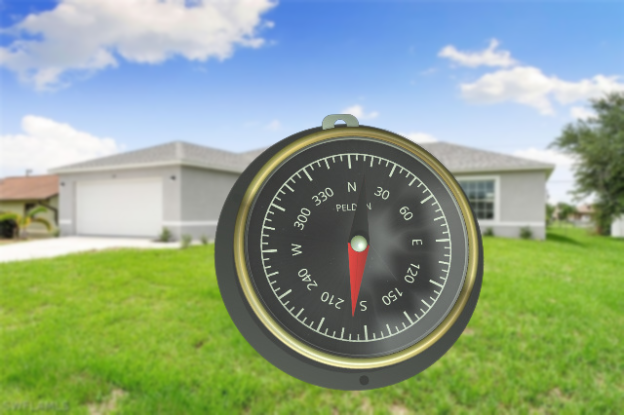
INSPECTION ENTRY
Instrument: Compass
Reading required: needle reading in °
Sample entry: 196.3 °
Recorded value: 190 °
